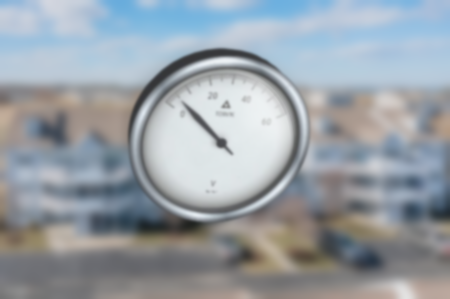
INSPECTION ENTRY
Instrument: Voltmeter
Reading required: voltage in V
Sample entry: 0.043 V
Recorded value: 5 V
